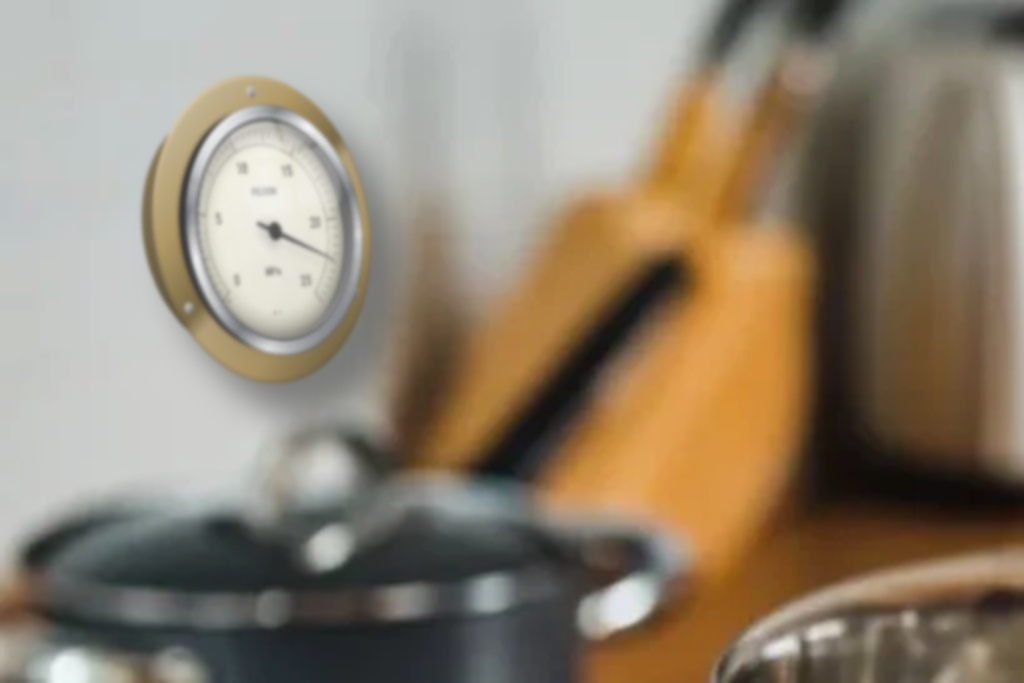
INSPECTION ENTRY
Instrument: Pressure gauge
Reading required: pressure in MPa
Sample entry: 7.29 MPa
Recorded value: 22.5 MPa
